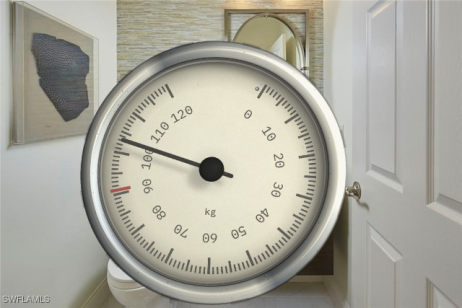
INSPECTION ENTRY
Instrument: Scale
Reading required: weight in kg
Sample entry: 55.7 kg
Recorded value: 103 kg
